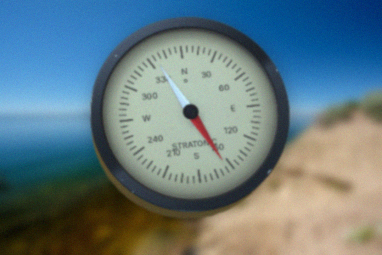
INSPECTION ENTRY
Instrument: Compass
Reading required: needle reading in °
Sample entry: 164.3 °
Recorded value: 155 °
